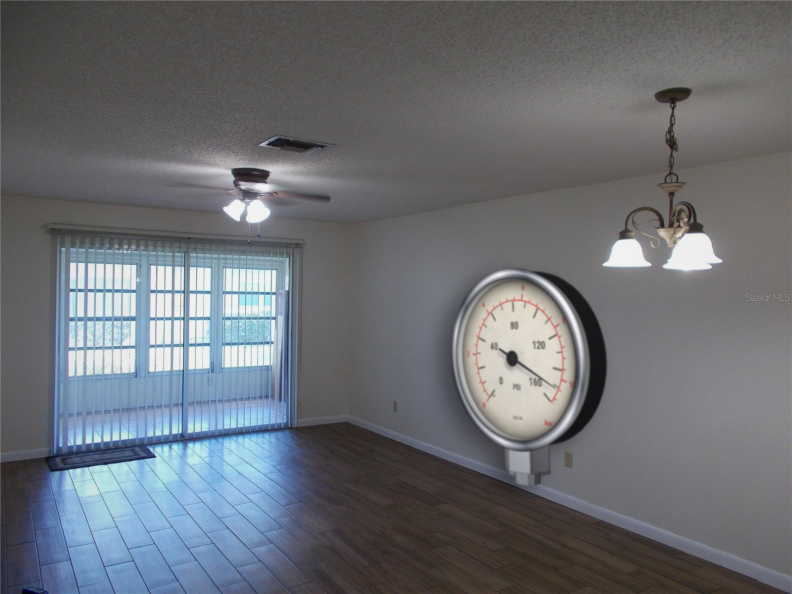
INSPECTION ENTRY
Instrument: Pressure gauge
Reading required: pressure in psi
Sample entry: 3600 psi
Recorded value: 150 psi
